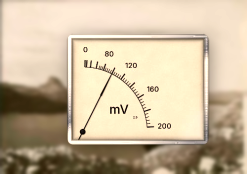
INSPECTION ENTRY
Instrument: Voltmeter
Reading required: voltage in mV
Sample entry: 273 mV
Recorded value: 100 mV
